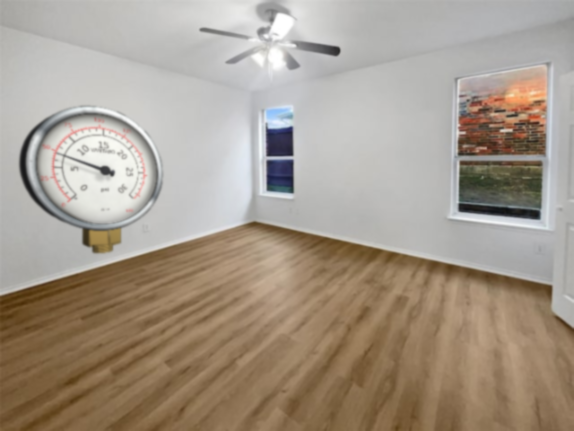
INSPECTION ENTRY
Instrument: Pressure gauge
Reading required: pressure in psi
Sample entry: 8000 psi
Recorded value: 7 psi
